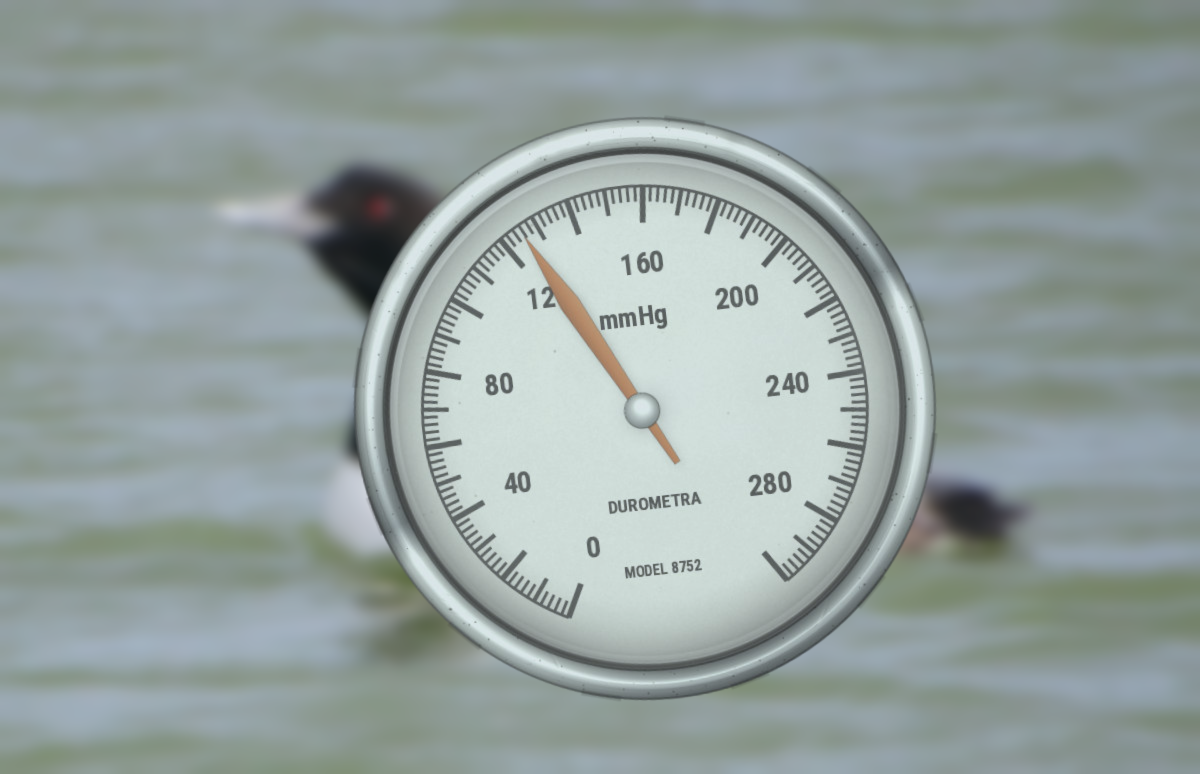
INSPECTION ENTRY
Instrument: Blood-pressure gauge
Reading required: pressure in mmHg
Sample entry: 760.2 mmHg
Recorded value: 126 mmHg
